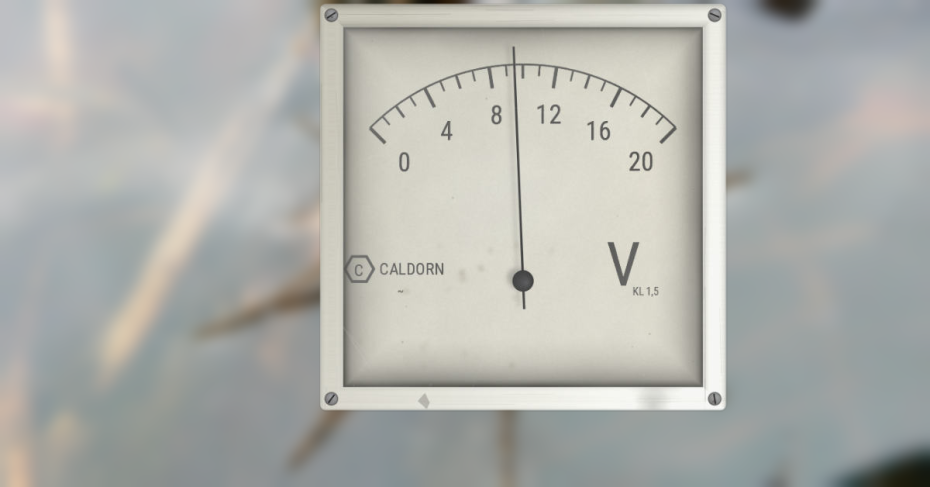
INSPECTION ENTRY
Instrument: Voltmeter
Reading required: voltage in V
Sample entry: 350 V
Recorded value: 9.5 V
